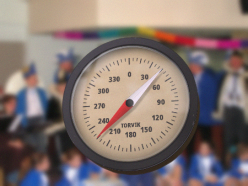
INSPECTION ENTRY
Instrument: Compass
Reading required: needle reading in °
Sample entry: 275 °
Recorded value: 225 °
